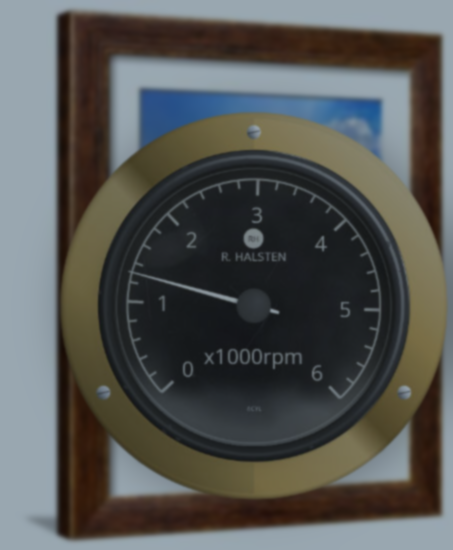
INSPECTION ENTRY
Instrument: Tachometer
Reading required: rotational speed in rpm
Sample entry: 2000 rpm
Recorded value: 1300 rpm
